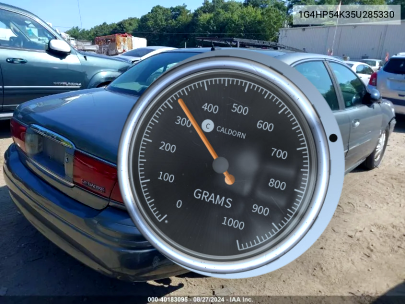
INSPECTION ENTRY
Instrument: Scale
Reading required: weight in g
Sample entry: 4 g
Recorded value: 330 g
